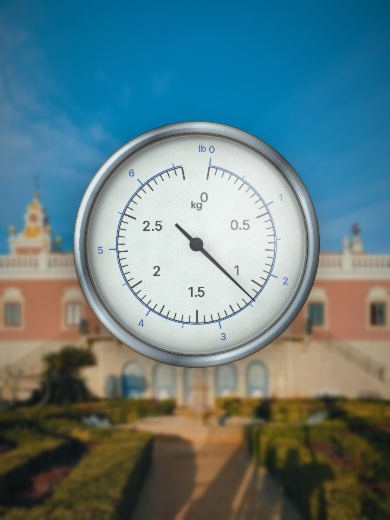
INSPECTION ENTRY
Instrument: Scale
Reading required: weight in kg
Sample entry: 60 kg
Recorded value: 1.1 kg
